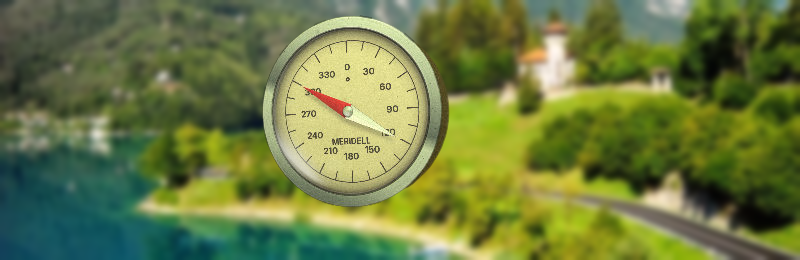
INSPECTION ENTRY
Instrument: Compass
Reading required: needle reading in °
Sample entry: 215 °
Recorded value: 300 °
